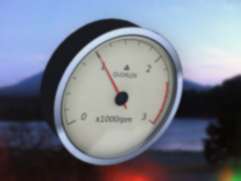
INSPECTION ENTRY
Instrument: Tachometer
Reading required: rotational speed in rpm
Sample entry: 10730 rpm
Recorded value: 1000 rpm
